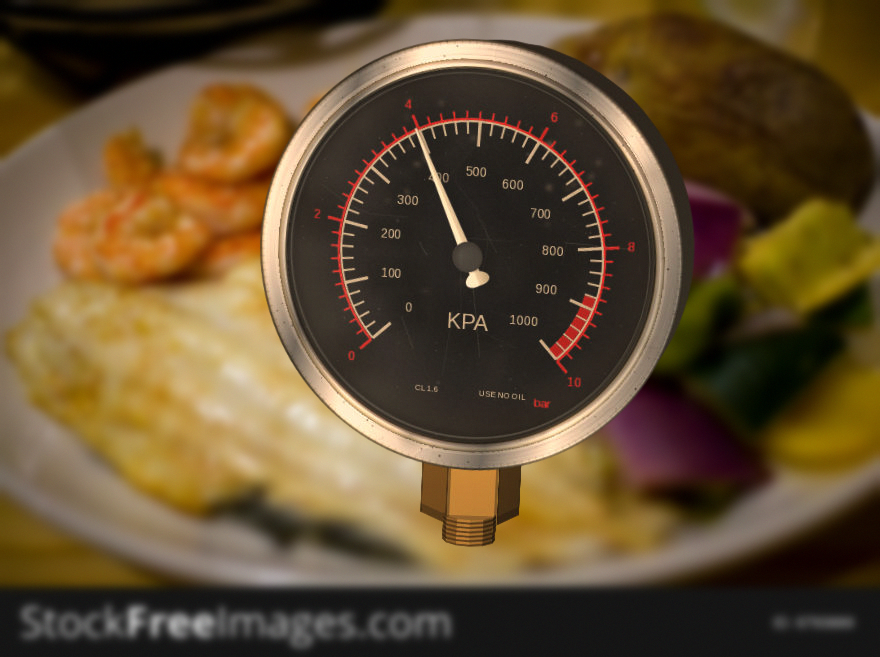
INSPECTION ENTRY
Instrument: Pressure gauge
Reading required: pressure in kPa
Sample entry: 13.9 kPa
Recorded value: 400 kPa
